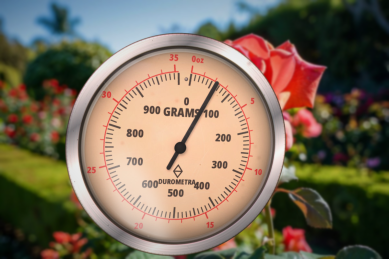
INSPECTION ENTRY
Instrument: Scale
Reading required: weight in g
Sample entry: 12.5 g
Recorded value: 60 g
